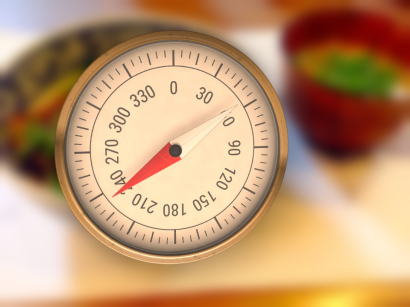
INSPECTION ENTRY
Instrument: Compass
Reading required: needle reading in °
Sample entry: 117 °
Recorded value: 235 °
